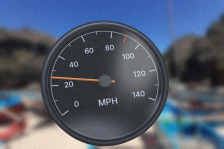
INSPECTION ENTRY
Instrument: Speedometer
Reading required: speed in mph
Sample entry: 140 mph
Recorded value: 25 mph
